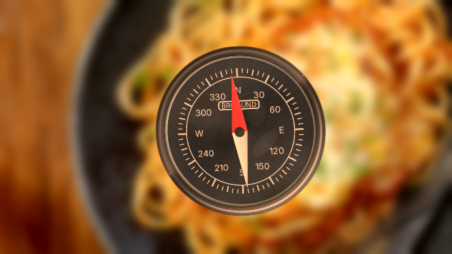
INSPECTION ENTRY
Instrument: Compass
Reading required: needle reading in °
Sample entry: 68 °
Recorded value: 355 °
